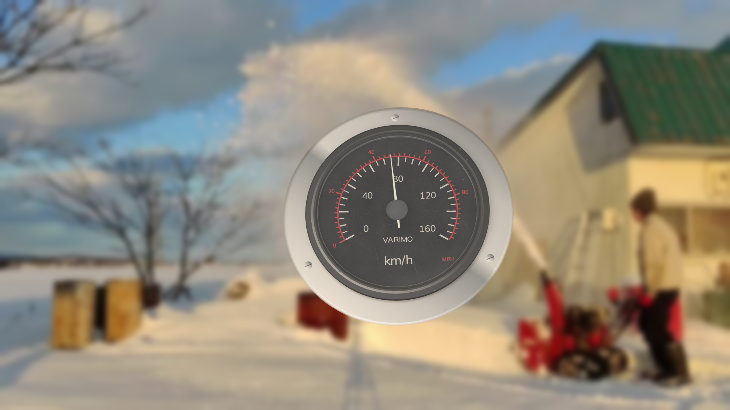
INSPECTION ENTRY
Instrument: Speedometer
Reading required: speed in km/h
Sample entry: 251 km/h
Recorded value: 75 km/h
